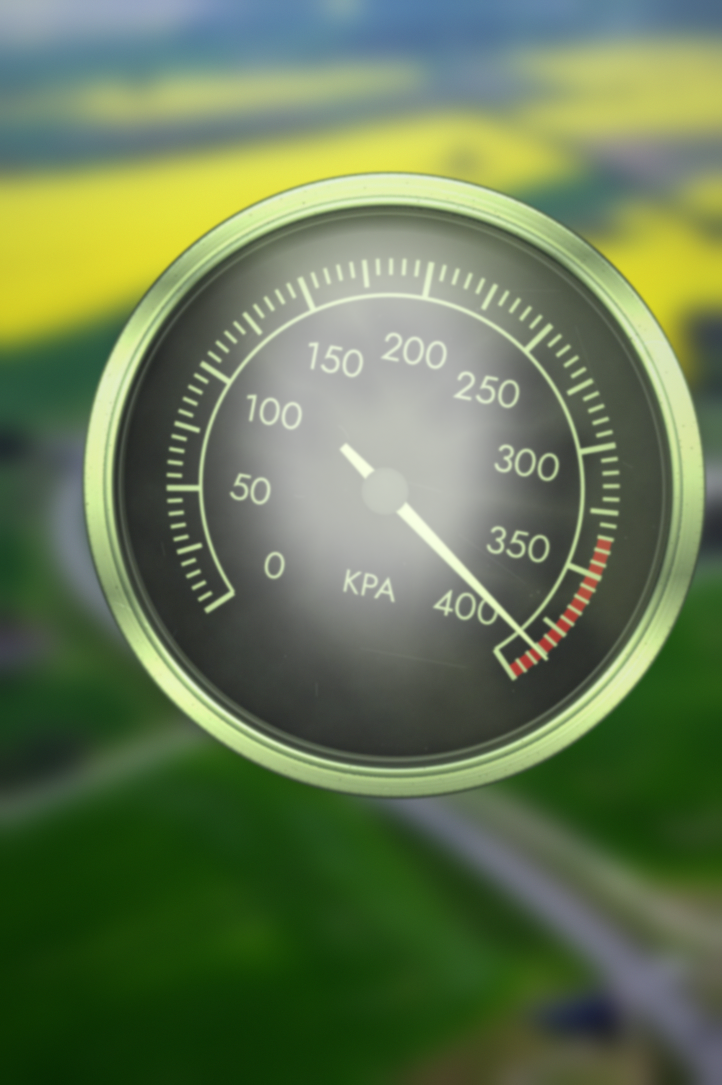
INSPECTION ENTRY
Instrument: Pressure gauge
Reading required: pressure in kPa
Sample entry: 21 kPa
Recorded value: 385 kPa
